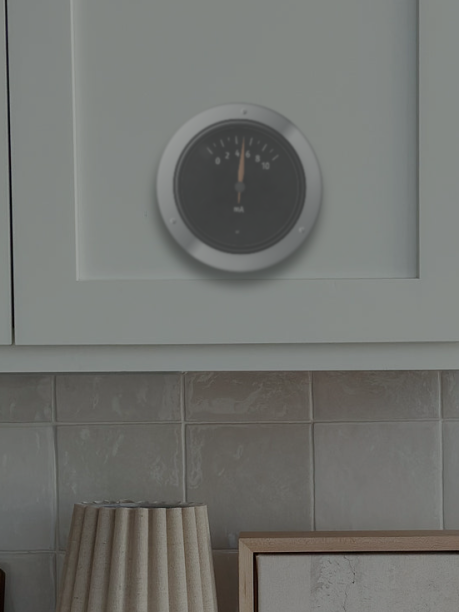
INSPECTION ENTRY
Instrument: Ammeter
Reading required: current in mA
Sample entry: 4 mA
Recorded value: 5 mA
